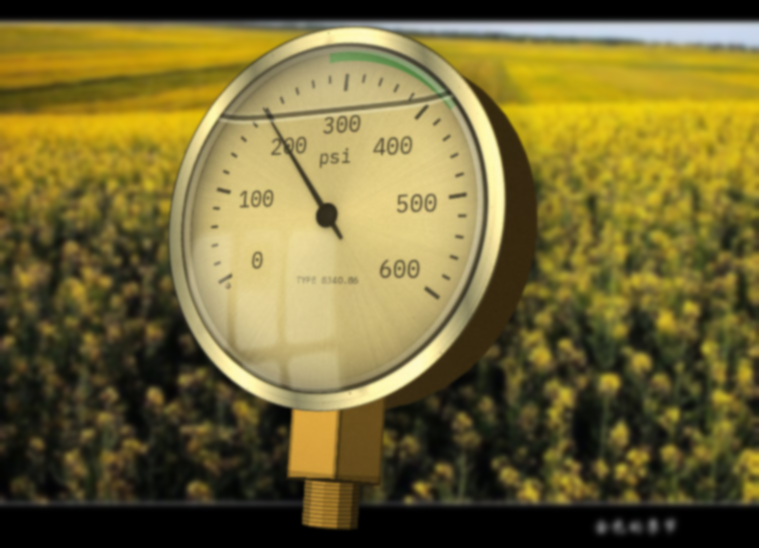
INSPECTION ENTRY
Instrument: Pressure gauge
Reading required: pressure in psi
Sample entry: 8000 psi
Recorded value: 200 psi
